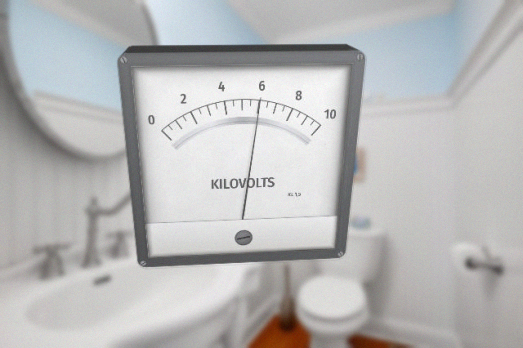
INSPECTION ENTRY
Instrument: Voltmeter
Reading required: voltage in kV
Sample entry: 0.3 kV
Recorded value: 6 kV
